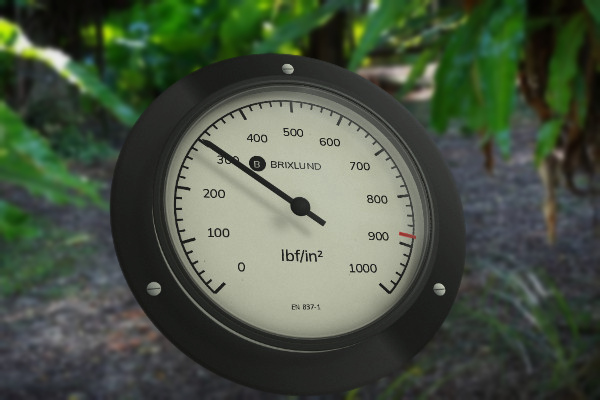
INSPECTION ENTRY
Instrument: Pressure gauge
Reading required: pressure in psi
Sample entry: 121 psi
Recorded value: 300 psi
